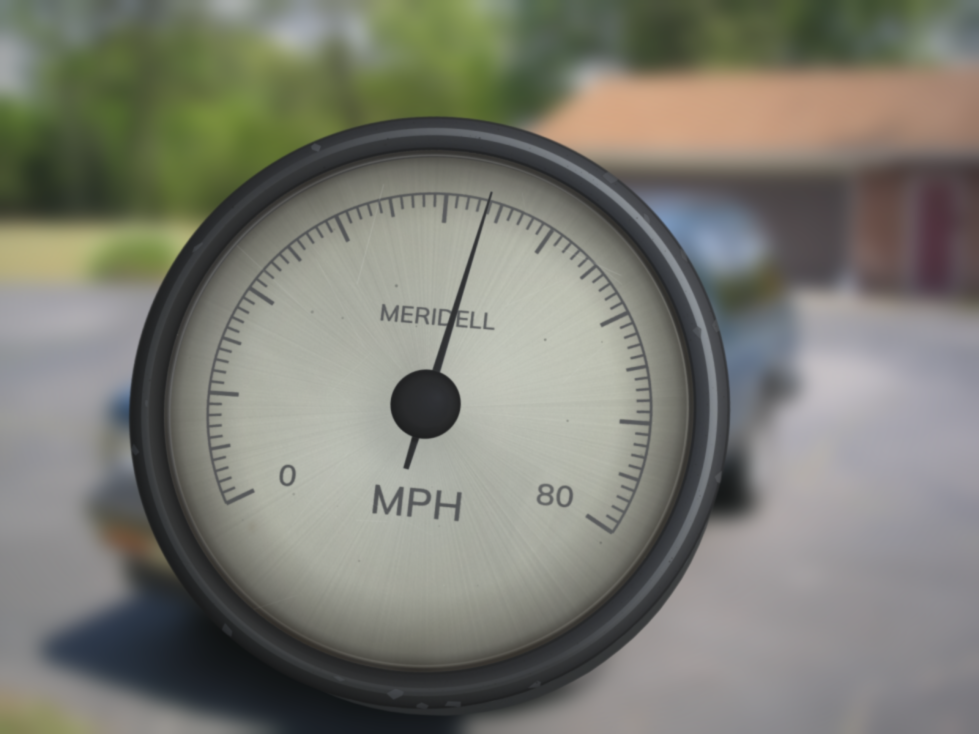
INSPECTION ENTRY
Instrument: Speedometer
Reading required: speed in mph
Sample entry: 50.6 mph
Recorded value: 44 mph
